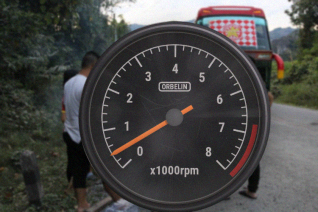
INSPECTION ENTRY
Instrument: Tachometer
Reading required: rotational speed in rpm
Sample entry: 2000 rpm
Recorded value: 400 rpm
